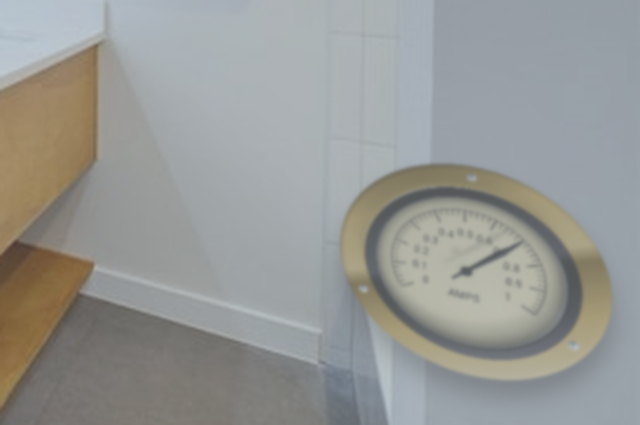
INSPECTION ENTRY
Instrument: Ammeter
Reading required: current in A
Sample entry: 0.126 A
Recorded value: 0.7 A
